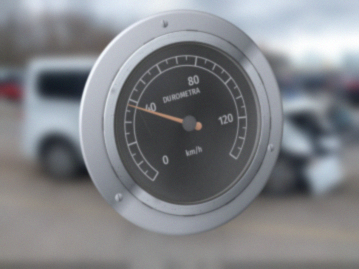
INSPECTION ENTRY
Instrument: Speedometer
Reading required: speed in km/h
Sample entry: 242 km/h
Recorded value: 37.5 km/h
